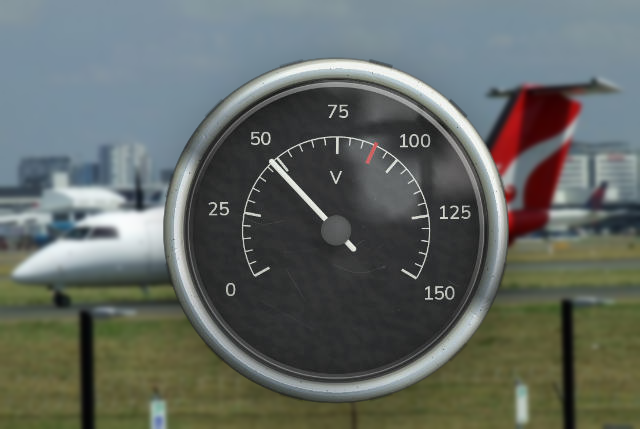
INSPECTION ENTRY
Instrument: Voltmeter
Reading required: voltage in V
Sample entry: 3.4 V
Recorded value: 47.5 V
